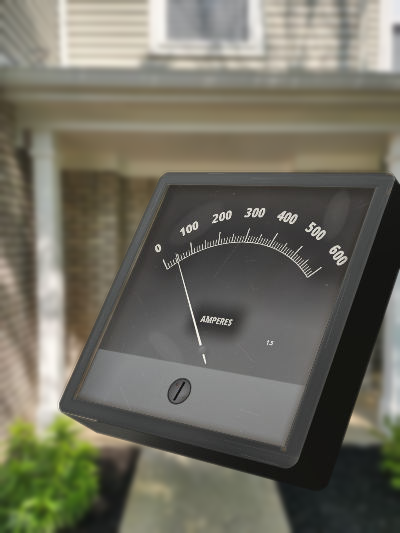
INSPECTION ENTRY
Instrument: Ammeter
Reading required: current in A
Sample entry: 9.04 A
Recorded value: 50 A
